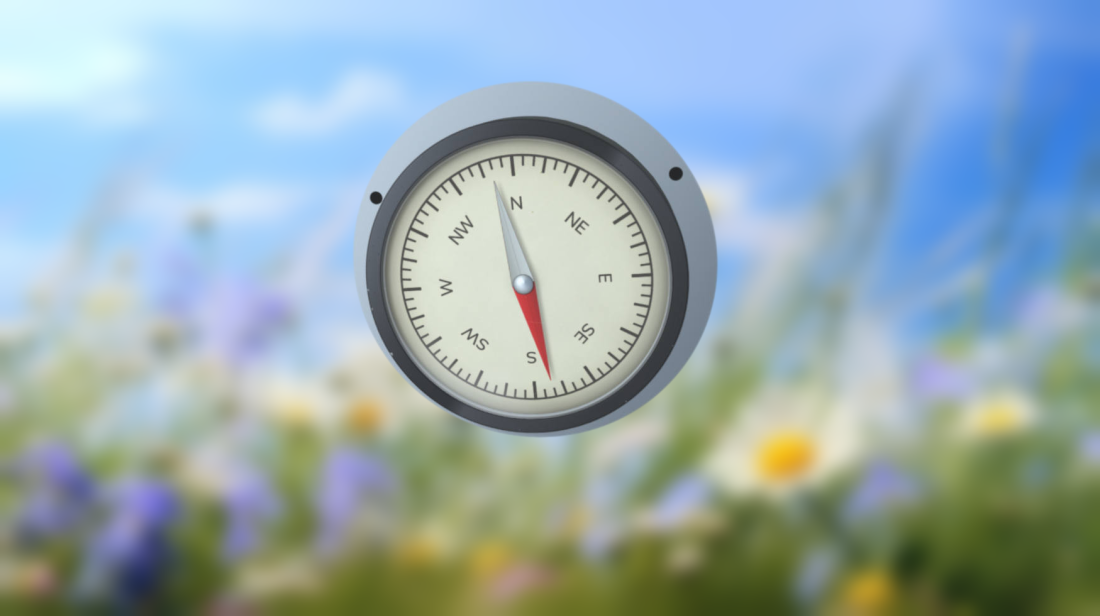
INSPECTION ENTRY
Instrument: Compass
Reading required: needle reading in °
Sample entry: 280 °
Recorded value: 170 °
